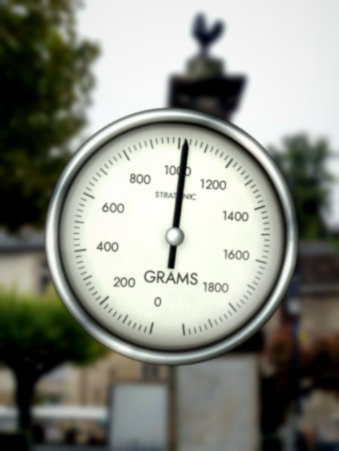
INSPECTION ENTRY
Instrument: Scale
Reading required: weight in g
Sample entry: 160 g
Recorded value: 1020 g
